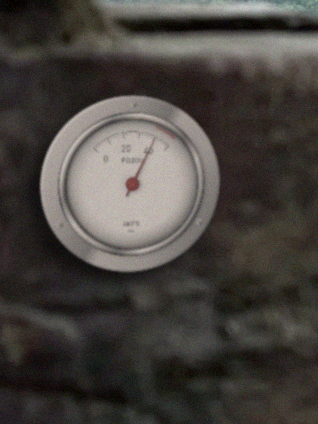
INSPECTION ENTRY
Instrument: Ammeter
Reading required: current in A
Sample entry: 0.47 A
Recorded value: 40 A
